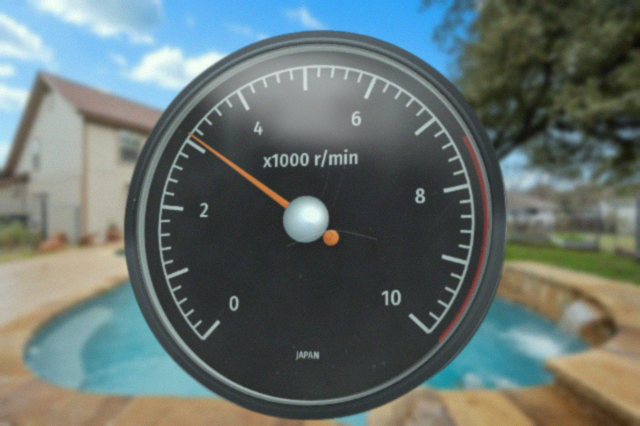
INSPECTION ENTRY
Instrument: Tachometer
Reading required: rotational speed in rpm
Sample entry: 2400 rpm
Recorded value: 3100 rpm
